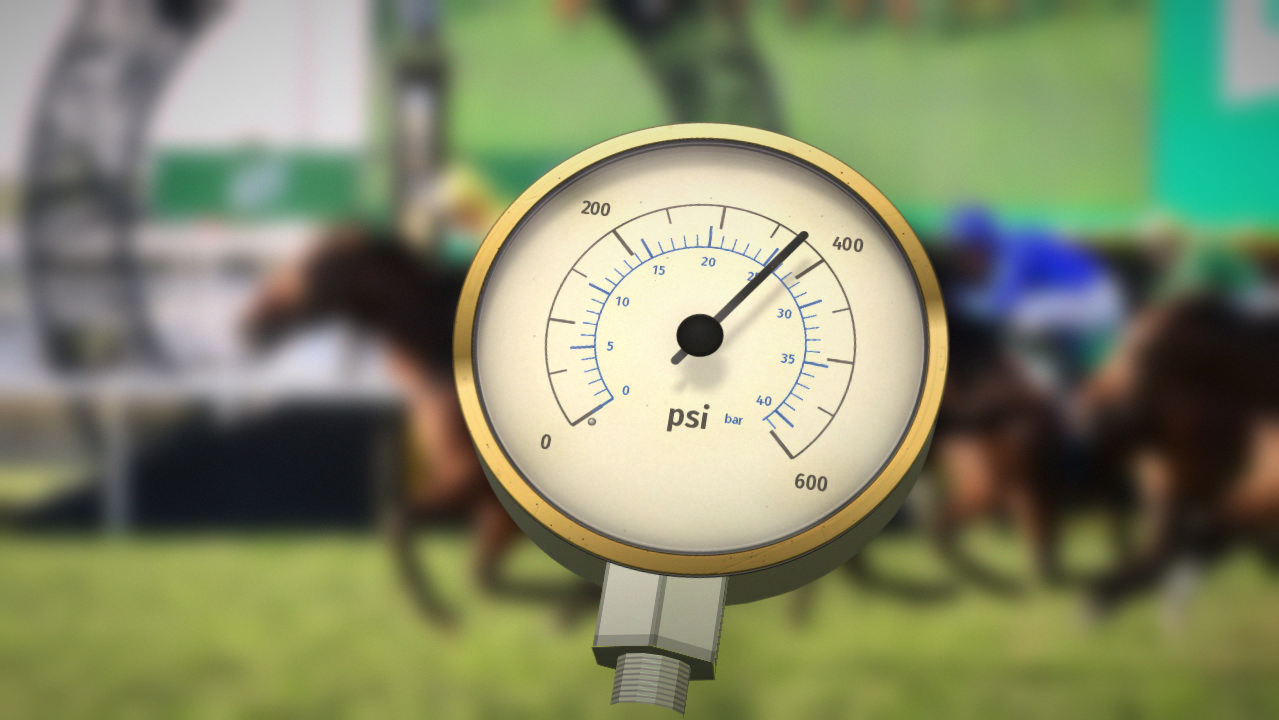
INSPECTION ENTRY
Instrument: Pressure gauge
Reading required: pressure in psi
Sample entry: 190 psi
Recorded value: 375 psi
